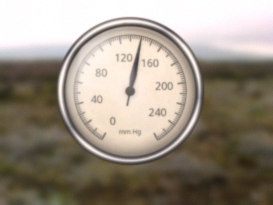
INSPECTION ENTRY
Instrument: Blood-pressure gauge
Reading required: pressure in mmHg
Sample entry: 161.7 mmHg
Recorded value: 140 mmHg
